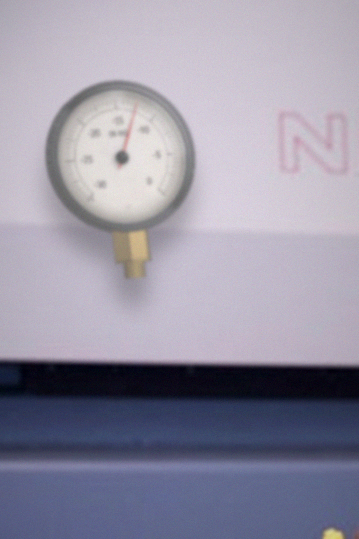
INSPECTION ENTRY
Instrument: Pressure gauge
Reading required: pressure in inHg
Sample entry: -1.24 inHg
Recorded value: -12.5 inHg
